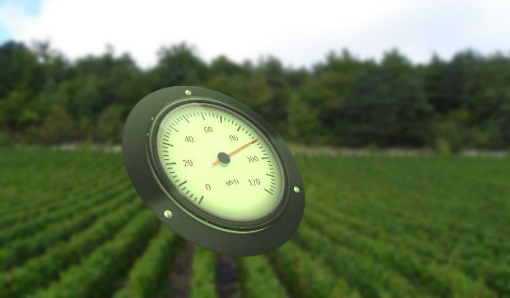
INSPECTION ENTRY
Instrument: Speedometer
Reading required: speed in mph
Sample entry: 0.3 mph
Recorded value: 90 mph
